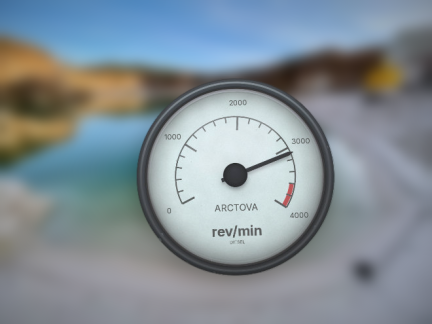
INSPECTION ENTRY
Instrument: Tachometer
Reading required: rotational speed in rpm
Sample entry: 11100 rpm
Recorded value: 3100 rpm
